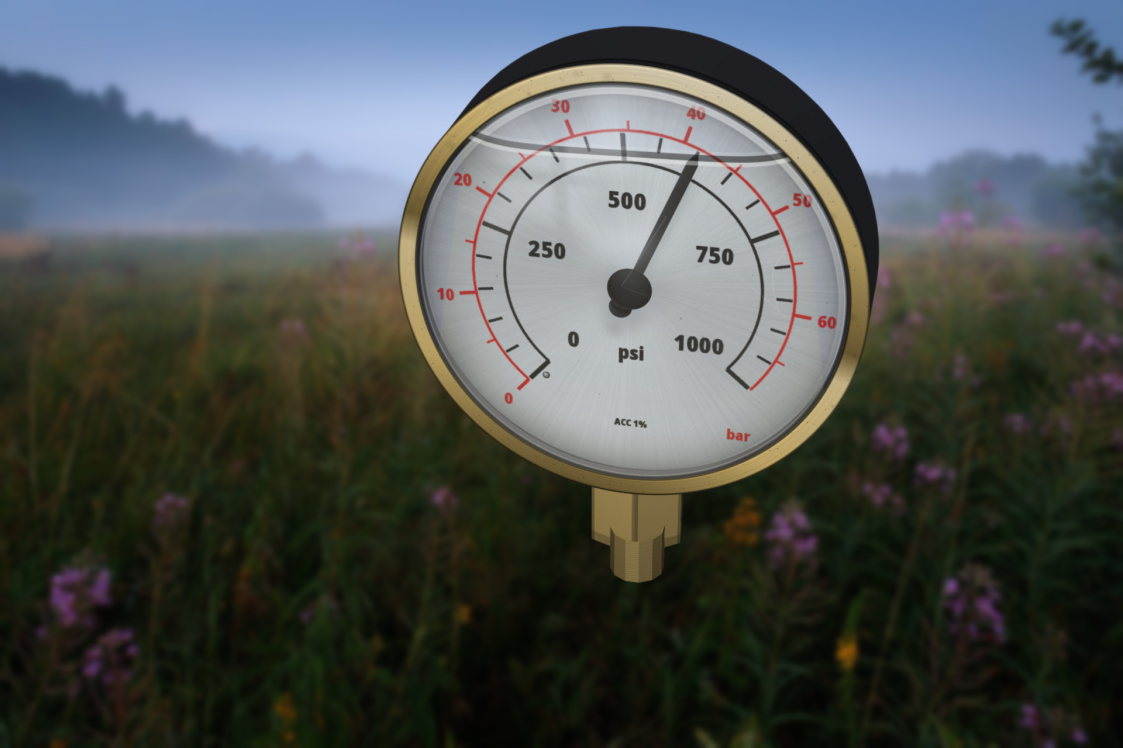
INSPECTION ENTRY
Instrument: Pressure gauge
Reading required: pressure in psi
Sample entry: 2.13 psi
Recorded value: 600 psi
